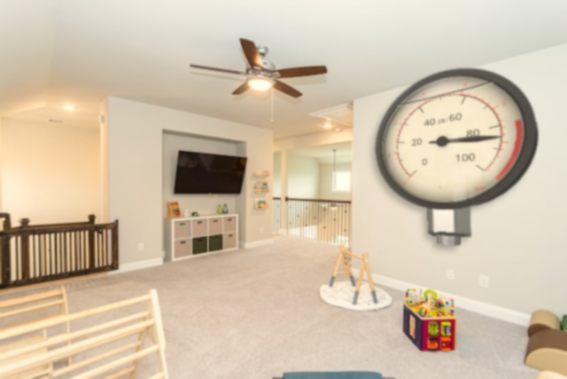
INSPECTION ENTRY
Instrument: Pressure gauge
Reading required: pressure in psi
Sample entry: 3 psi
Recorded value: 85 psi
